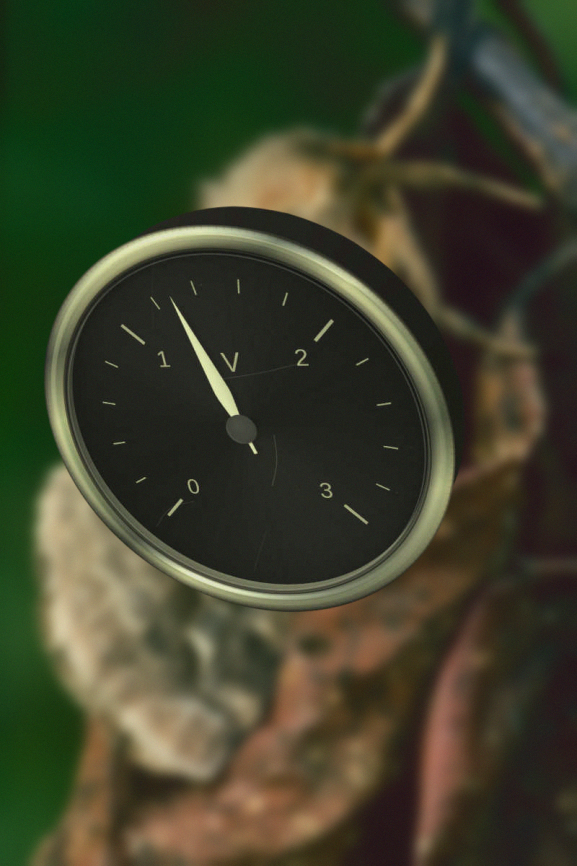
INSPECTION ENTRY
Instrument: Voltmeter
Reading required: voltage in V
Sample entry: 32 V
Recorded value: 1.3 V
